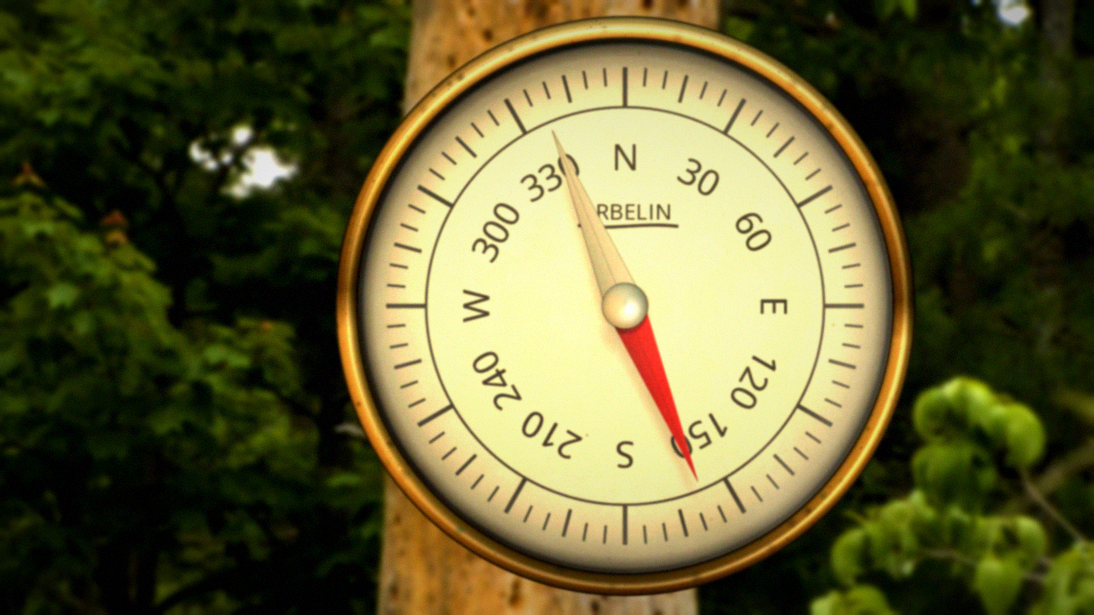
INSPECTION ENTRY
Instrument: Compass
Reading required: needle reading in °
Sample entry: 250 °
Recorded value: 157.5 °
